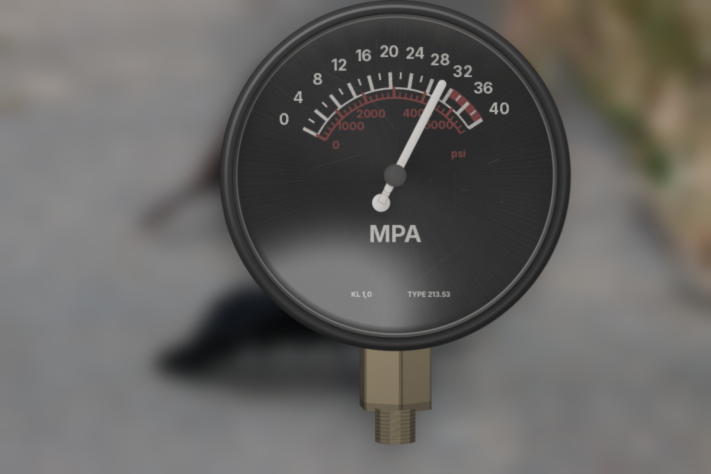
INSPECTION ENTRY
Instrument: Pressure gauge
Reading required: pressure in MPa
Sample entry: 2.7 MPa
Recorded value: 30 MPa
